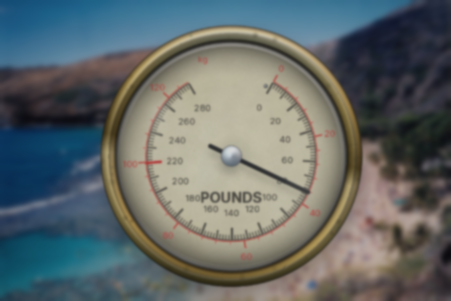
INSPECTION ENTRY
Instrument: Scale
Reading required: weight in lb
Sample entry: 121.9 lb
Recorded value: 80 lb
